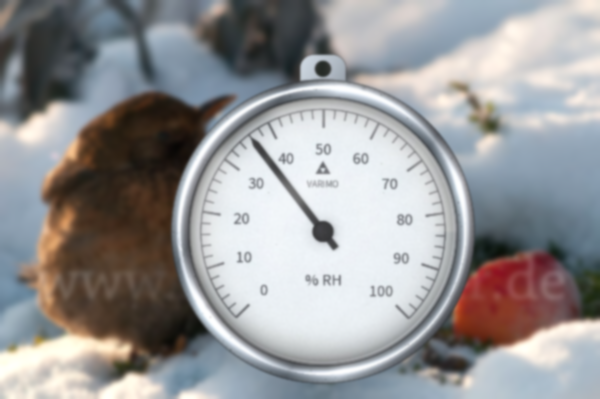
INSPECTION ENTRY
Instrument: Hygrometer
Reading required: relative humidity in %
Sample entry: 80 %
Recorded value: 36 %
